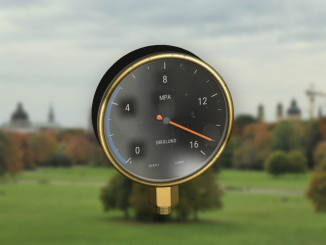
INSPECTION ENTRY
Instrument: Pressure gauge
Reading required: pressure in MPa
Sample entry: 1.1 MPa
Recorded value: 15 MPa
